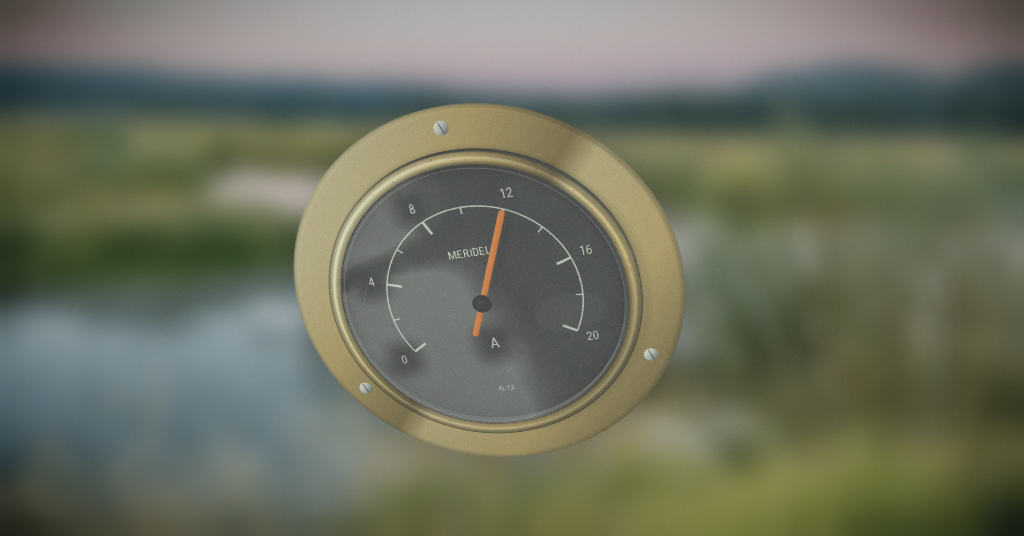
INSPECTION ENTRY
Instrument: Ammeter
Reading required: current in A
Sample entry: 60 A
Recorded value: 12 A
